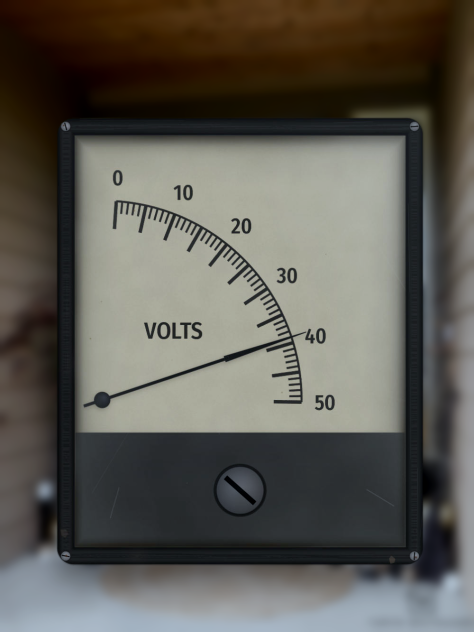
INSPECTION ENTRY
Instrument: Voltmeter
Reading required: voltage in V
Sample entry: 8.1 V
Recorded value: 39 V
